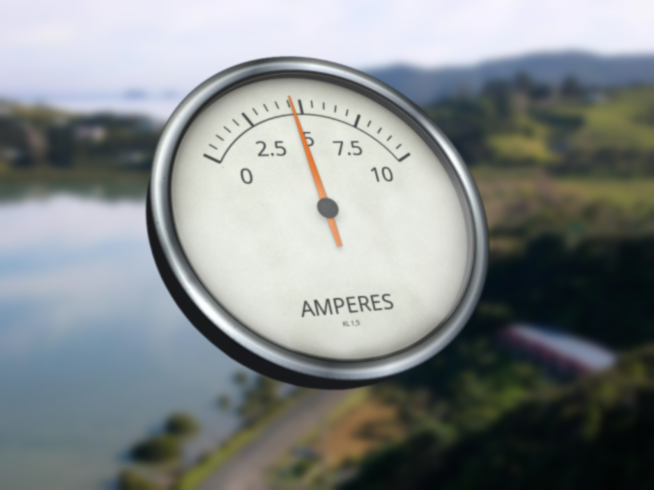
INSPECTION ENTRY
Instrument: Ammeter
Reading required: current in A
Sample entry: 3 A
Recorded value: 4.5 A
